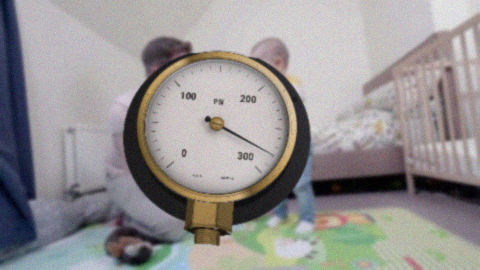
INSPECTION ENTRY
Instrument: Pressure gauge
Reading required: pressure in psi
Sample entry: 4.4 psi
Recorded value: 280 psi
